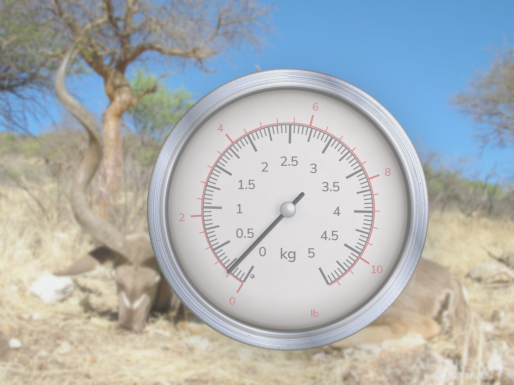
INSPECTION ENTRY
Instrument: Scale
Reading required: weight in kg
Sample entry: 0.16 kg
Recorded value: 0.2 kg
